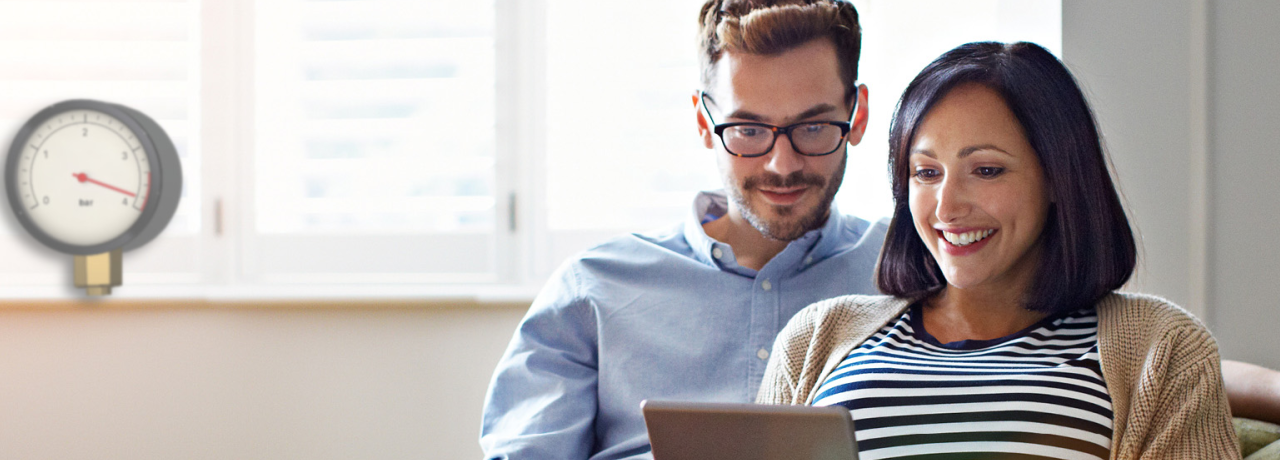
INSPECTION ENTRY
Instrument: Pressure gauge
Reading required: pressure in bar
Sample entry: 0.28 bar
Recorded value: 3.8 bar
